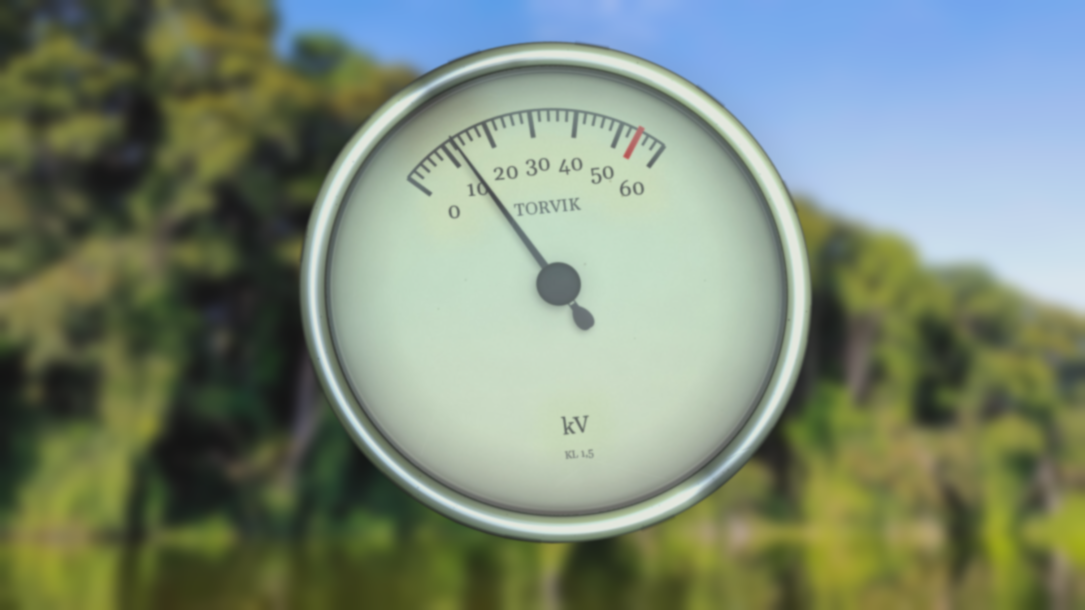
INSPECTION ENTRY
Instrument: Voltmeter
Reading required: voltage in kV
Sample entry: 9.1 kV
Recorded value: 12 kV
